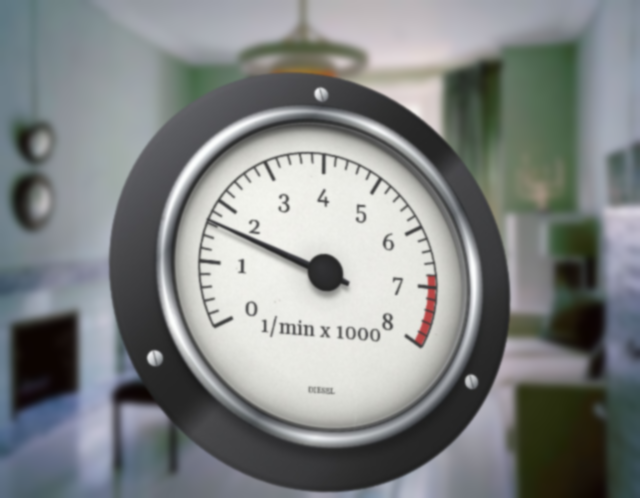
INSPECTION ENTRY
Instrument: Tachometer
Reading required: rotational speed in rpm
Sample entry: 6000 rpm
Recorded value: 1600 rpm
